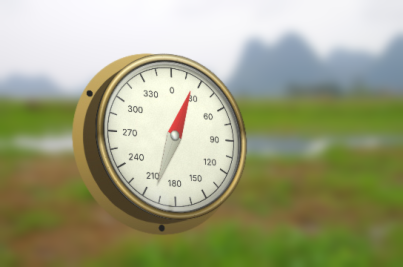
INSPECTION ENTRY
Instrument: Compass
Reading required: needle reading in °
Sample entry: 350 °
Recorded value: 22.5 °
